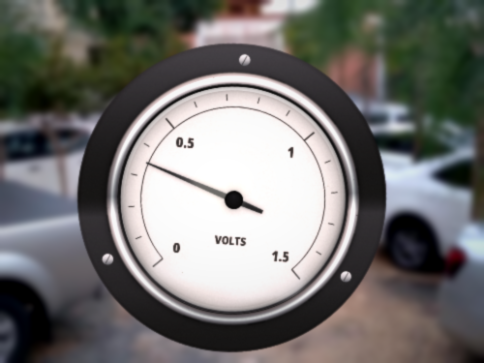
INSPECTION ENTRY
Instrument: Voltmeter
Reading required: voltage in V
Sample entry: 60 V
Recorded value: 0.35 V
